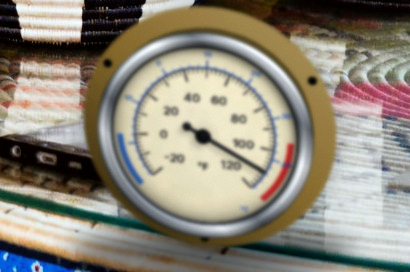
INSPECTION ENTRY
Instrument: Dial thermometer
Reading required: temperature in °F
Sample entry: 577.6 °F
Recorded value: 110 °F
